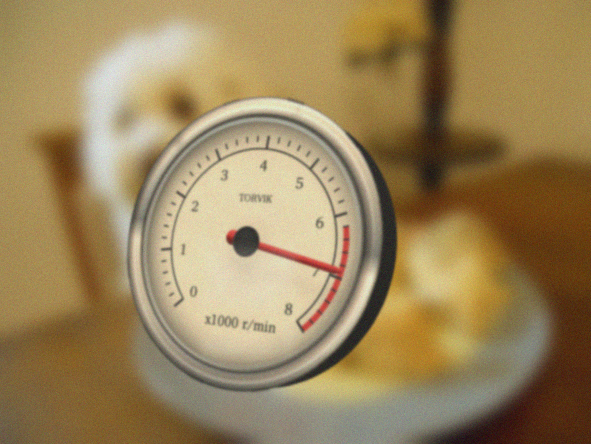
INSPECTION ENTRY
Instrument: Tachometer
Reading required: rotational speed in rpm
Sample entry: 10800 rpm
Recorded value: 6900 rpm
